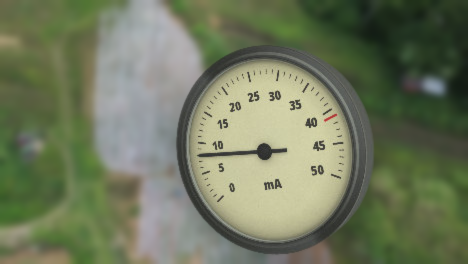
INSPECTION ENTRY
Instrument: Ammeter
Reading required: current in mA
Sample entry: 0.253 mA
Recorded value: 8 mA
